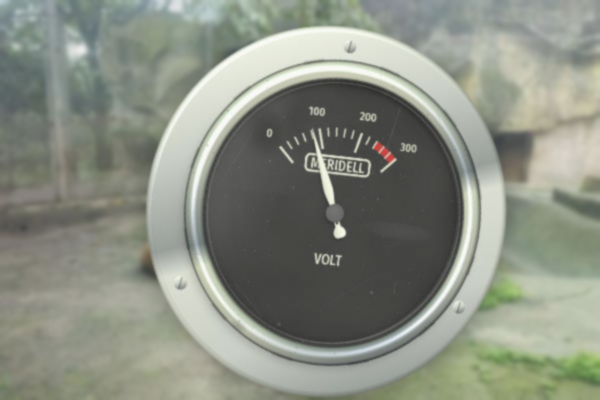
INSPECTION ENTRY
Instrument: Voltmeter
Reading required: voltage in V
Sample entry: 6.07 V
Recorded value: 80 V
